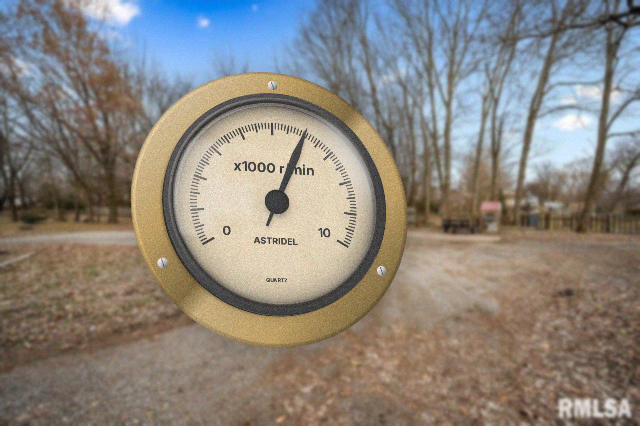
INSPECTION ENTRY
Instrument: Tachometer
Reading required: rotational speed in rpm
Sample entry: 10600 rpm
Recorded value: 6000 rpm
